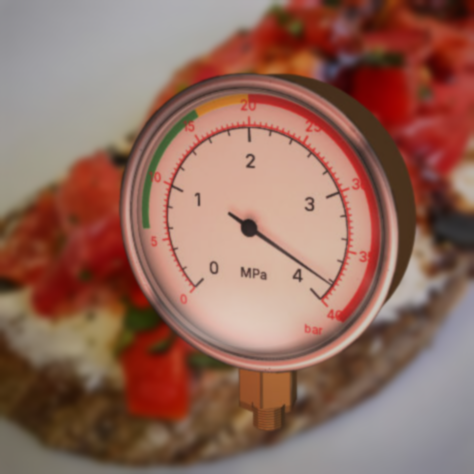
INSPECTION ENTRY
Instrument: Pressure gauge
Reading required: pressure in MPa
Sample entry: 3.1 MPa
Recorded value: 3.8 MPa
